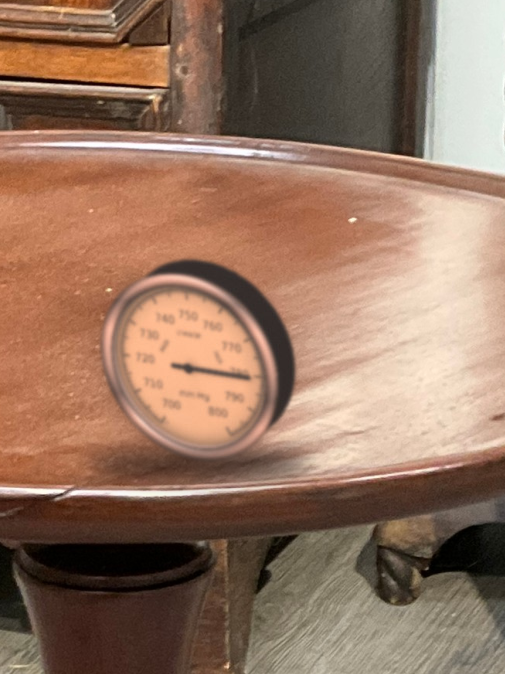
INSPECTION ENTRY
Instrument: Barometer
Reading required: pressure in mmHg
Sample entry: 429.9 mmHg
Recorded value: 780 mmHg
